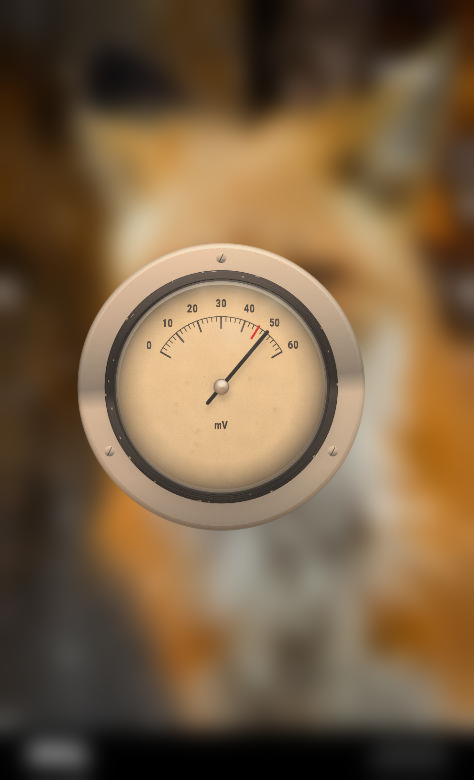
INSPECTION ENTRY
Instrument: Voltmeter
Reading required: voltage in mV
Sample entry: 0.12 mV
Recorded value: 50 mV
